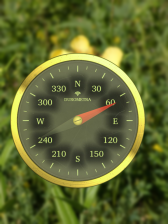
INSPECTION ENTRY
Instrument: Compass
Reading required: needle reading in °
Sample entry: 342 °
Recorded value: 65 °
